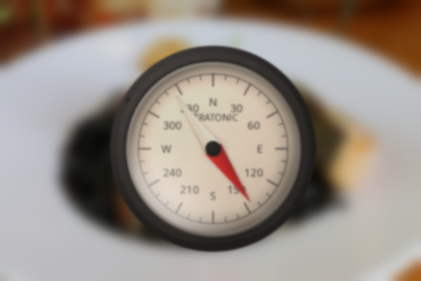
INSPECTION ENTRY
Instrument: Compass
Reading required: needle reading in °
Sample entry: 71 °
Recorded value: 145 °
